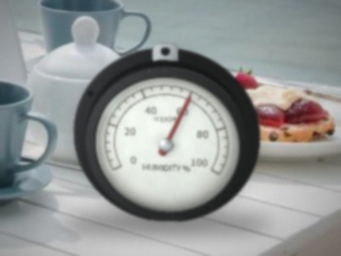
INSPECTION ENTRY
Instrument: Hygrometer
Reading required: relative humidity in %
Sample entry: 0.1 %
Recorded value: 60 %
